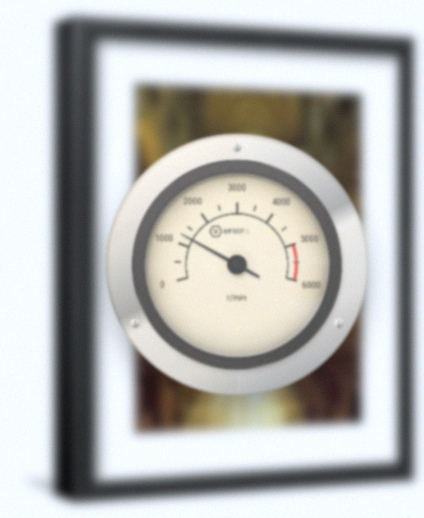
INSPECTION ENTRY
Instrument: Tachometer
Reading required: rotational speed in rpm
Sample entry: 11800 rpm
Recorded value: 1250 rpm
